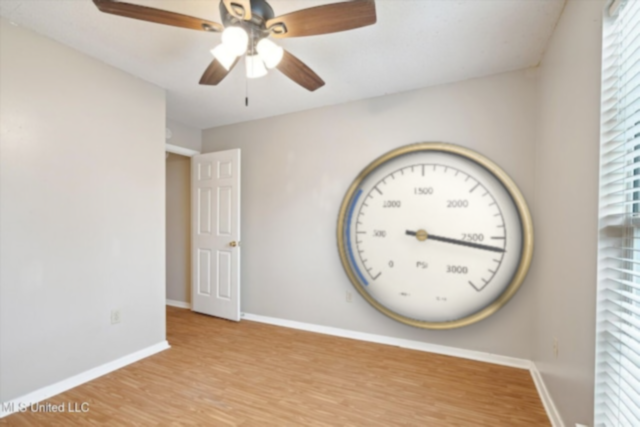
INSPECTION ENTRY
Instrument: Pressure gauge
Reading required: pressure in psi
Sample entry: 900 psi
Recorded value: 2600 psi
